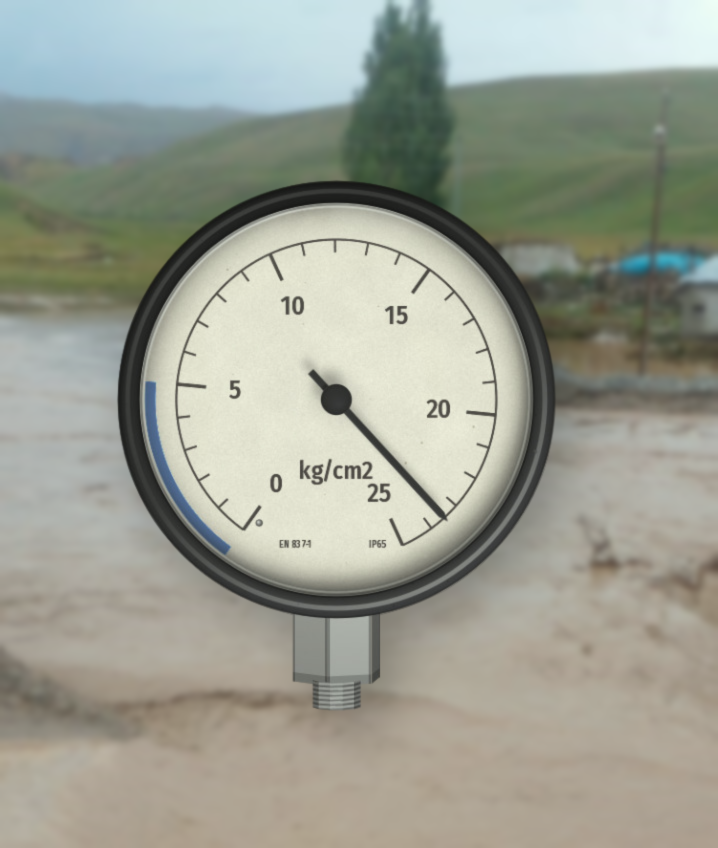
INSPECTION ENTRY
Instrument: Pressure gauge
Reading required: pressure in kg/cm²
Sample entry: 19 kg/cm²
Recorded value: 23.5 kg/cm²
